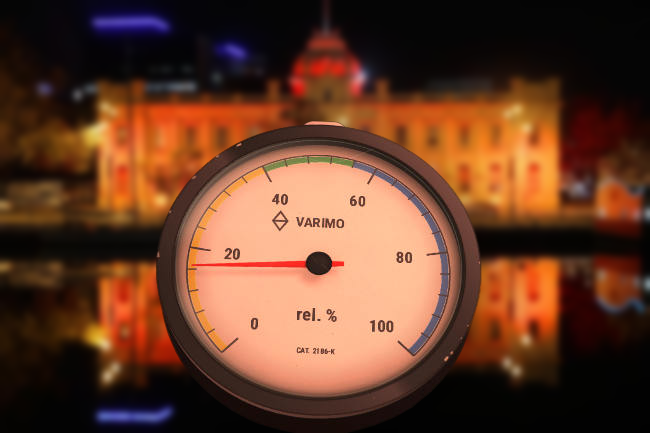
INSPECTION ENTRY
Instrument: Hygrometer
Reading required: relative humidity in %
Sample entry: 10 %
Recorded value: 16 %
